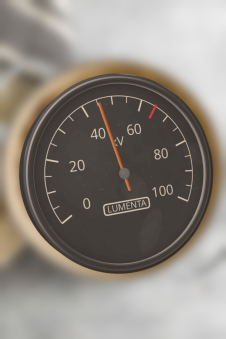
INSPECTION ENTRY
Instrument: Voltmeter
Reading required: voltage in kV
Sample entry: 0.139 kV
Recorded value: 45 kV
